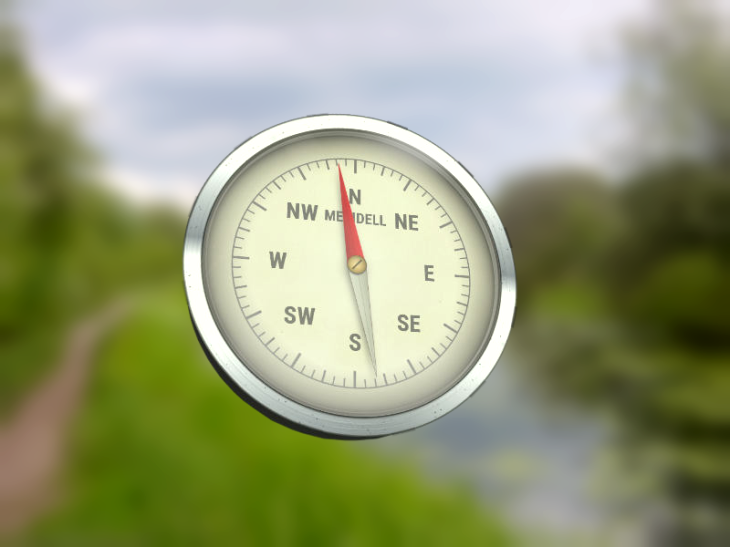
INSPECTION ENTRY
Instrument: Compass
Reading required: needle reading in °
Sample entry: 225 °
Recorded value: 350 °
